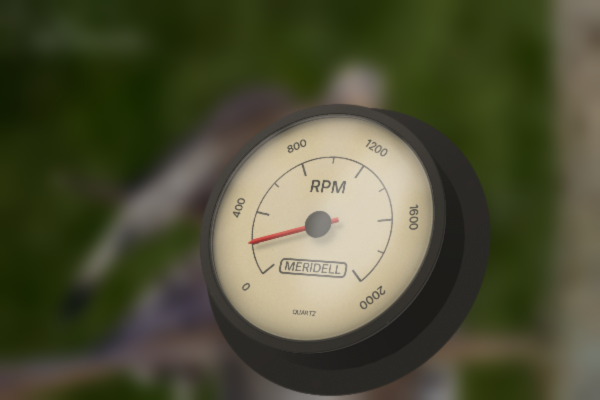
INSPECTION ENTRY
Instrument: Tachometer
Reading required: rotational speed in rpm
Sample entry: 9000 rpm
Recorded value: 200 rpm
